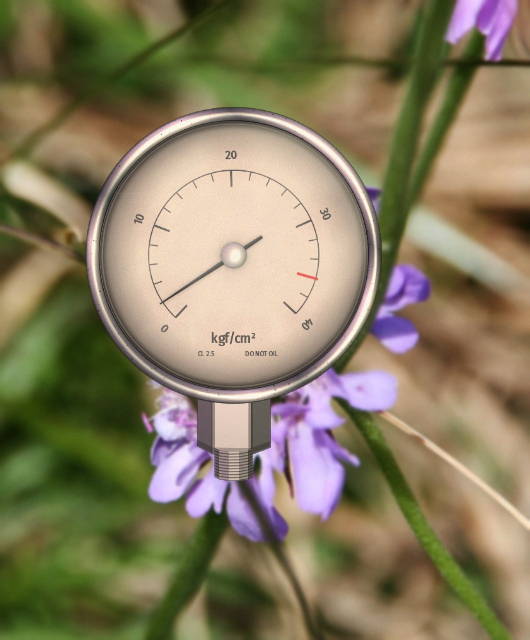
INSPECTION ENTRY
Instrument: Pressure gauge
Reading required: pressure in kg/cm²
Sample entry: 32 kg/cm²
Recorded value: 2 kg/cm²
